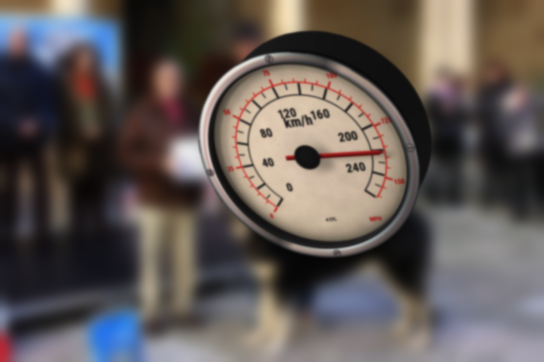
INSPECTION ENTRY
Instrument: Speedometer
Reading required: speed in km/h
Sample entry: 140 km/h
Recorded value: 220 km/h
